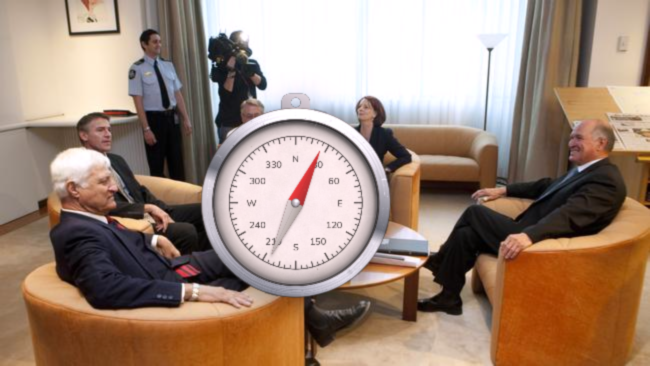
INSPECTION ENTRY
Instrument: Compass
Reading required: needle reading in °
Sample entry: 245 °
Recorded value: 25 °
